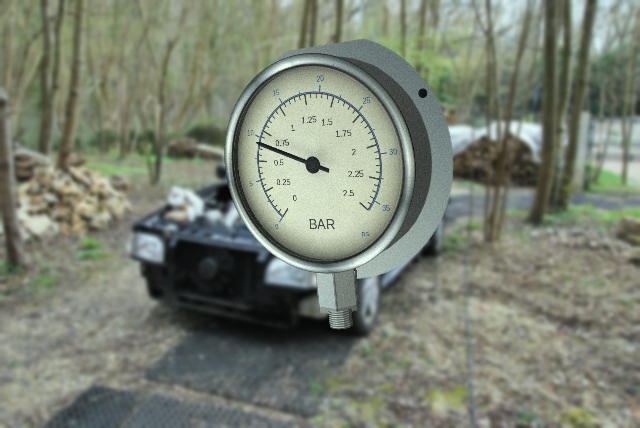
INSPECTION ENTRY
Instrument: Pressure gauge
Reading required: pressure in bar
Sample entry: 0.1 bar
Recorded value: 0.65 bar
